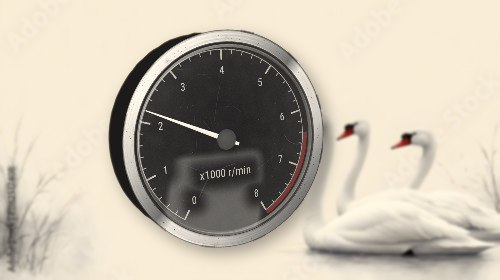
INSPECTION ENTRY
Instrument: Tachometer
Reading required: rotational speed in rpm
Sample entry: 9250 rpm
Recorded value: 2200 rpm
